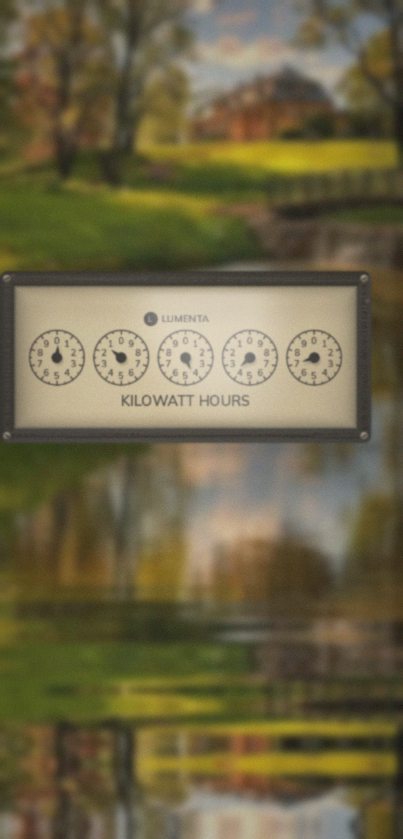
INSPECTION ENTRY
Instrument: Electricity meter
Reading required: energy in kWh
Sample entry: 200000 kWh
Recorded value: 1437 kWh
